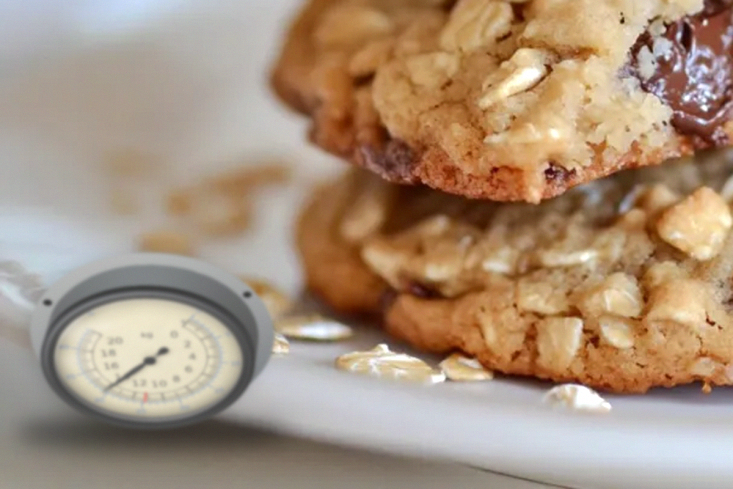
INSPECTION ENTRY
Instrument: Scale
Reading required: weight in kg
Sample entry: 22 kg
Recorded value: 14 kg
